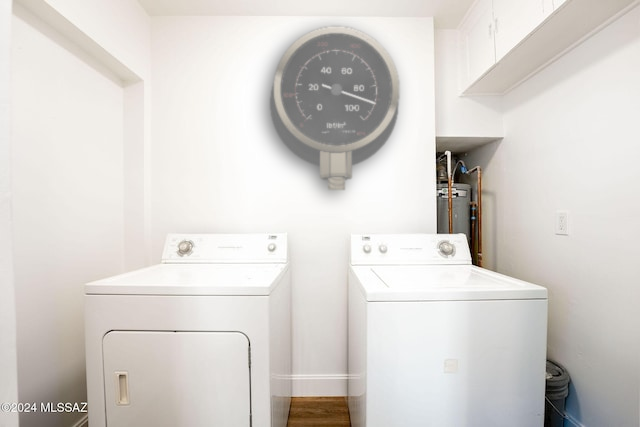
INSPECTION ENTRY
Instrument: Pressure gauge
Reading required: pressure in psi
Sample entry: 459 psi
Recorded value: 90 psi
